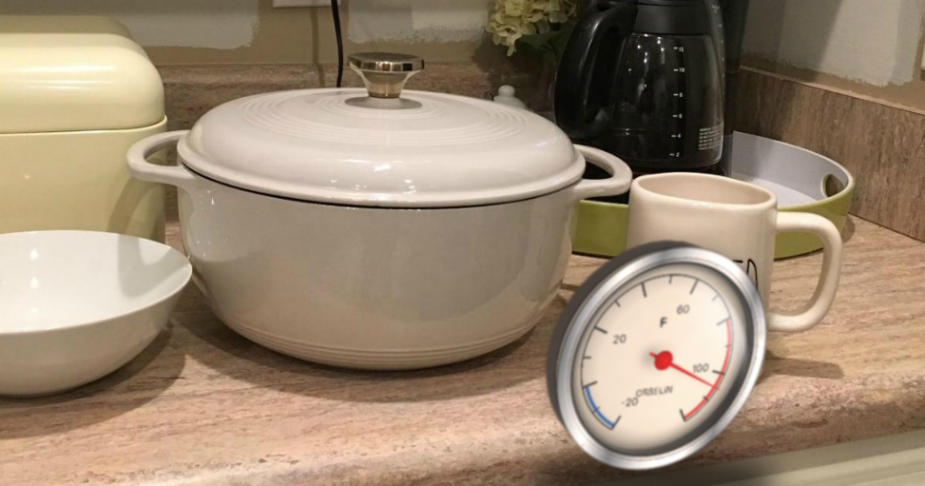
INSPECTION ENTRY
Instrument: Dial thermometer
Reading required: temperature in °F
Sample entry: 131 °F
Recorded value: 105 °F
